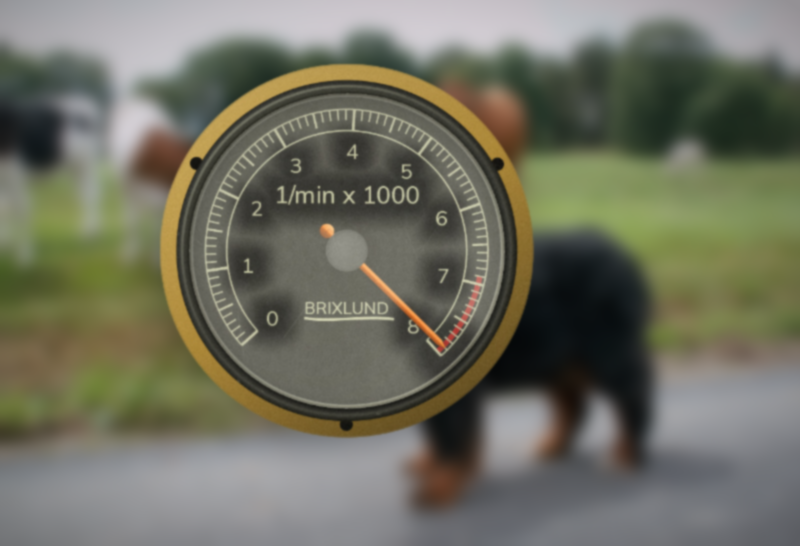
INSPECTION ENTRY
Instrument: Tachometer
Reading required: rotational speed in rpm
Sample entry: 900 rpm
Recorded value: 7900 rpm
